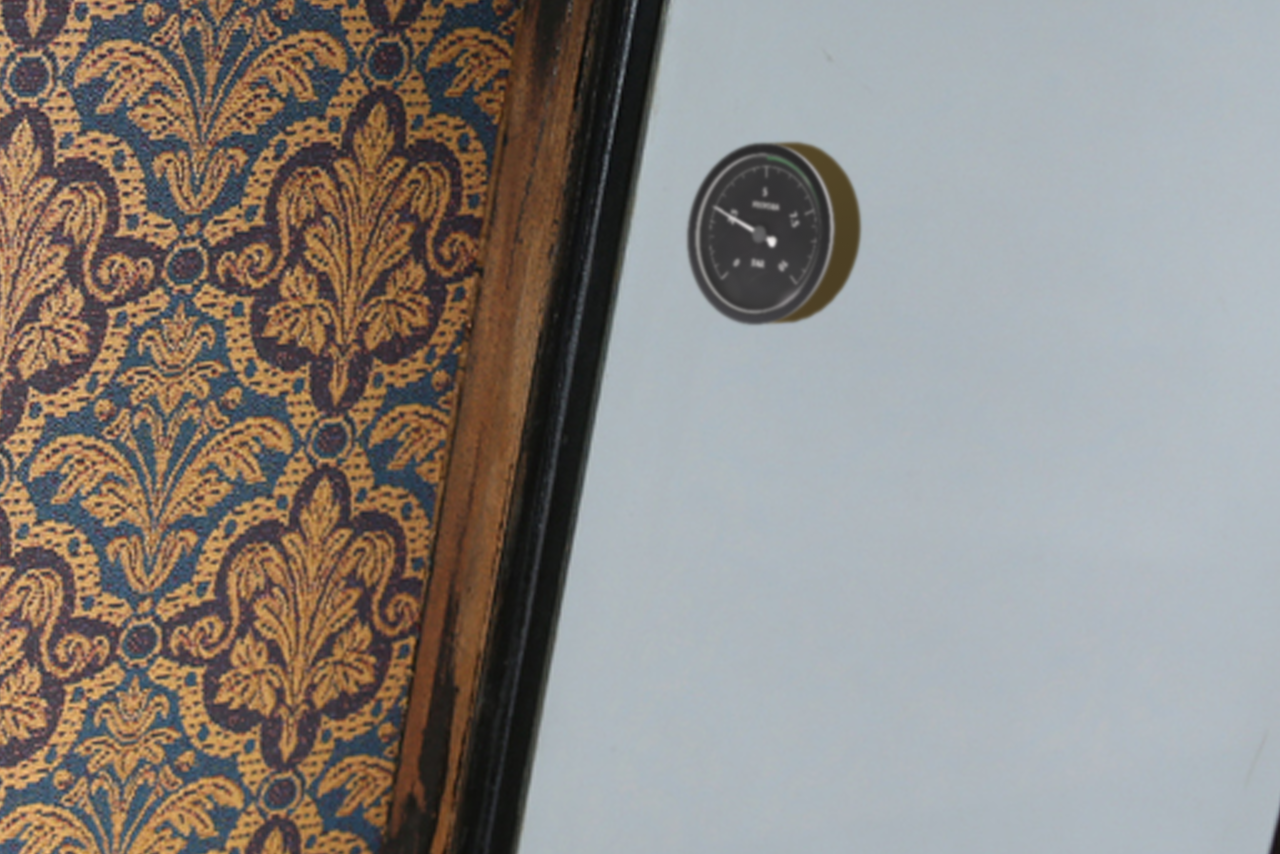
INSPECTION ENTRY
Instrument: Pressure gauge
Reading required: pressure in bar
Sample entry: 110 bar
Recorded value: 2.5 bar
